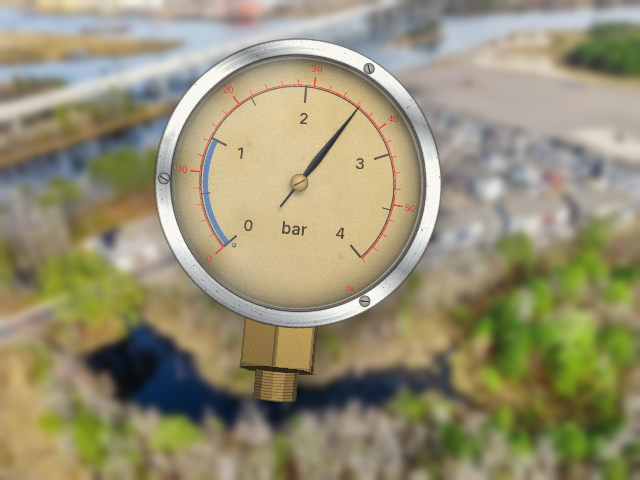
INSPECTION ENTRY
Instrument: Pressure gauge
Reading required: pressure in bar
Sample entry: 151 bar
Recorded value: 2.5 bar
